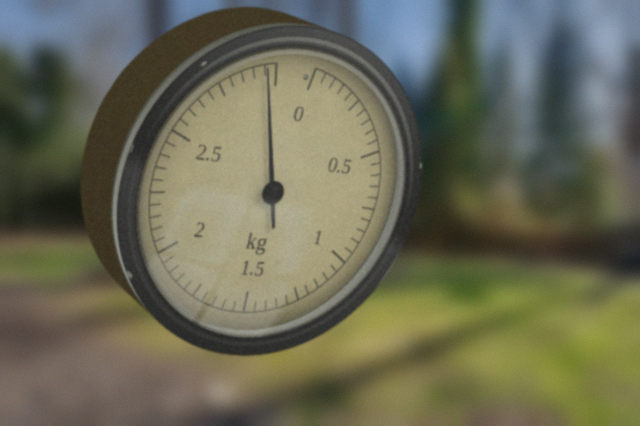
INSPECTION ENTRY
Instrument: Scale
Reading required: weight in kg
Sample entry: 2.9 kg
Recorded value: 2.95 kg
